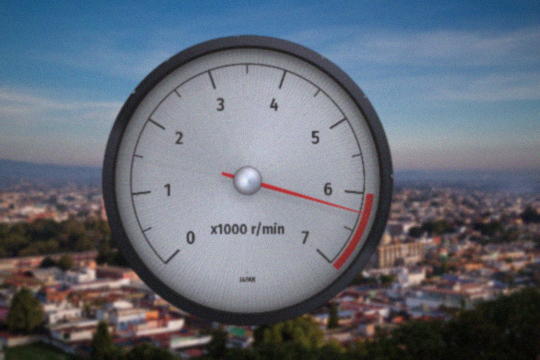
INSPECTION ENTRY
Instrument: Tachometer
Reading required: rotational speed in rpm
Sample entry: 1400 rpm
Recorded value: 6250 rpm
